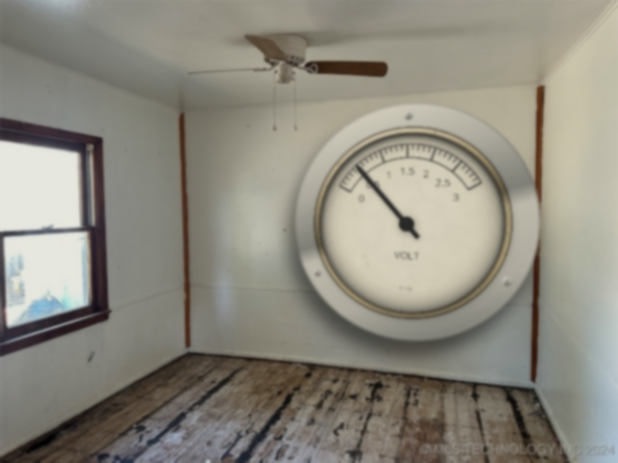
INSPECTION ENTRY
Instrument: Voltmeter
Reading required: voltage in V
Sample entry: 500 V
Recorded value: 0.5 V
